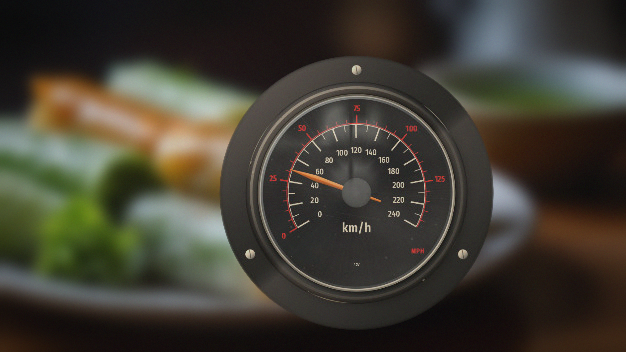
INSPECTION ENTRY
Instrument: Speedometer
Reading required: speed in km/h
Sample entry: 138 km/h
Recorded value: 50 km/h
